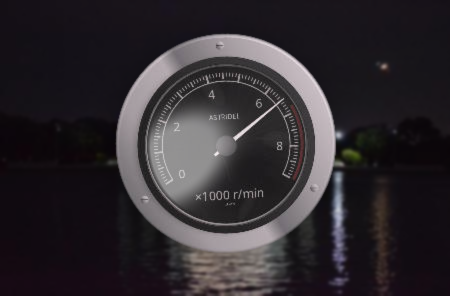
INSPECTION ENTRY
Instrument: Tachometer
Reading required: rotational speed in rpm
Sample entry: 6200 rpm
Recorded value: 6500 rpm
